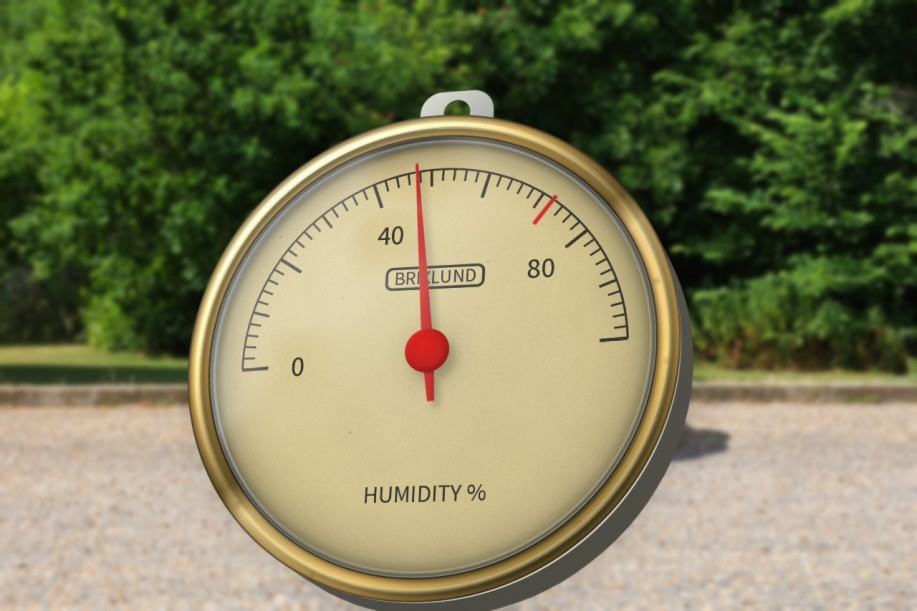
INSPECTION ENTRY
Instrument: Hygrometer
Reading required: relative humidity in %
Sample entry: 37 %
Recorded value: 48 %
